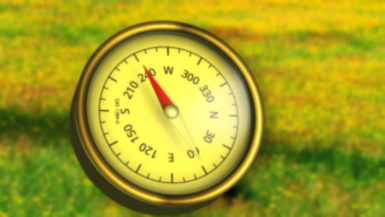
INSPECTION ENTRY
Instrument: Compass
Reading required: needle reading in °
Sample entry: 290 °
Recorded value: 240 °
